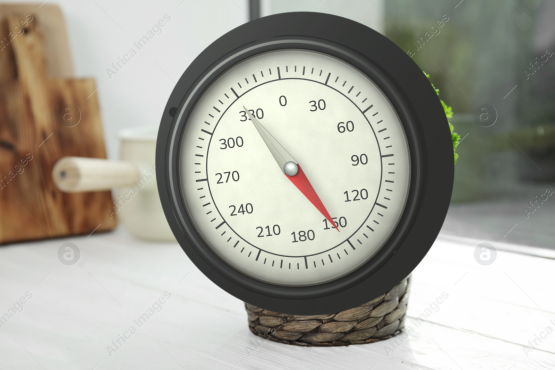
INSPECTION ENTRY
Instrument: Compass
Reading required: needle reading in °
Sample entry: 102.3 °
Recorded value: 150 °
